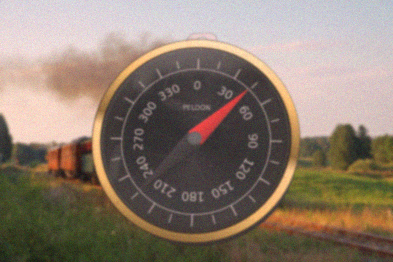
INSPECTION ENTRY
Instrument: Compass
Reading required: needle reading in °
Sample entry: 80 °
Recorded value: 45 °
